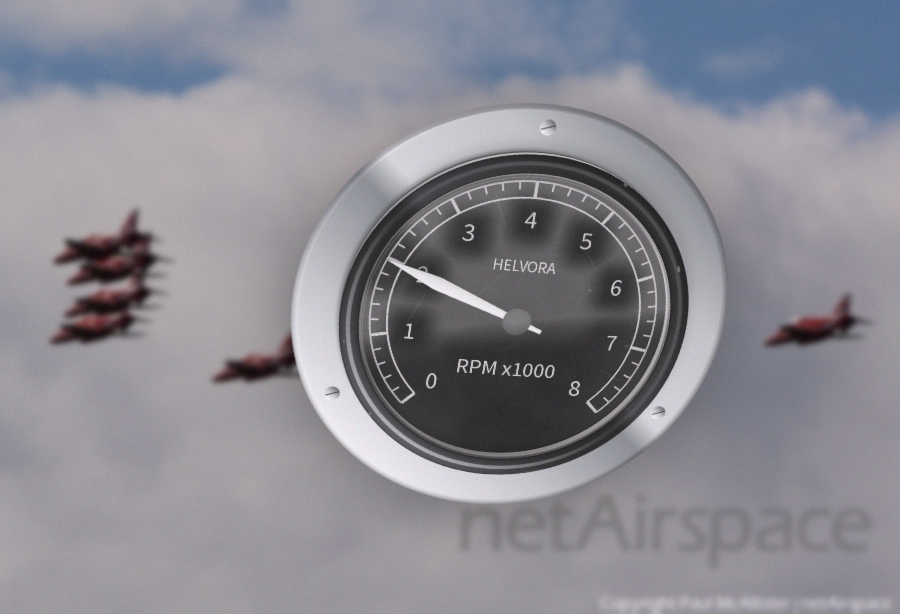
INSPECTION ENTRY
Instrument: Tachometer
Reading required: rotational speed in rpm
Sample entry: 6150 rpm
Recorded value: 2000 rpm
